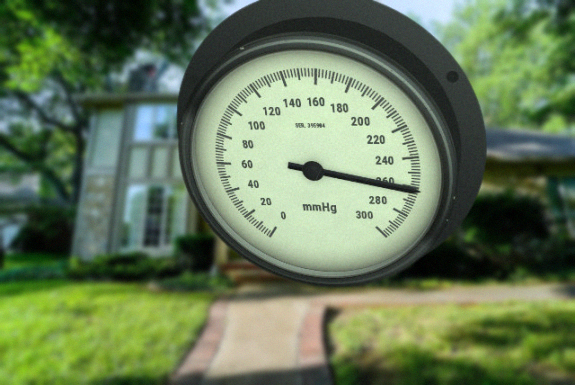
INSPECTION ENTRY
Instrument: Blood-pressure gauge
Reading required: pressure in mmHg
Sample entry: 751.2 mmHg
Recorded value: 260 mmHg
